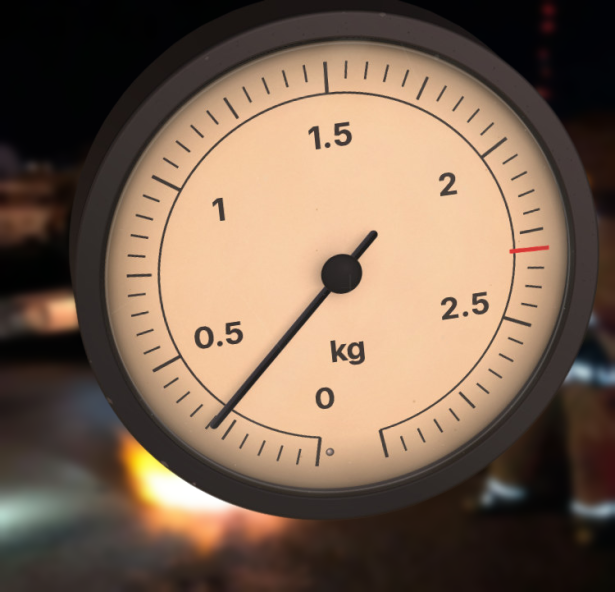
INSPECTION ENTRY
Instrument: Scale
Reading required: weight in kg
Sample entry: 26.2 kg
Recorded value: 0.3 kg
